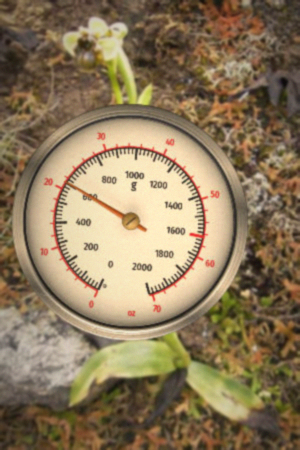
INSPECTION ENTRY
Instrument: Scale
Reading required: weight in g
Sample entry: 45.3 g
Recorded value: 600 g
